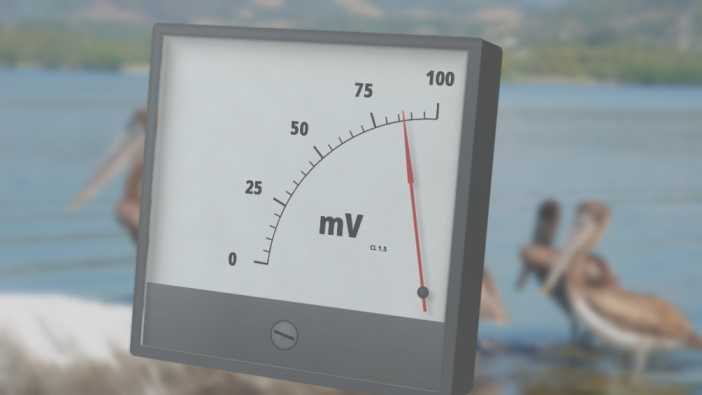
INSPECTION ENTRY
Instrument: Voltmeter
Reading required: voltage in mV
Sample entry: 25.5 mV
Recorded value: 87.5 mV
